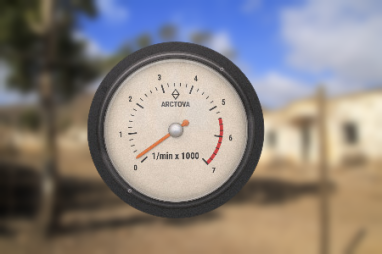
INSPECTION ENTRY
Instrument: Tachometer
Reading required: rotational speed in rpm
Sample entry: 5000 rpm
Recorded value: 200 rpm
